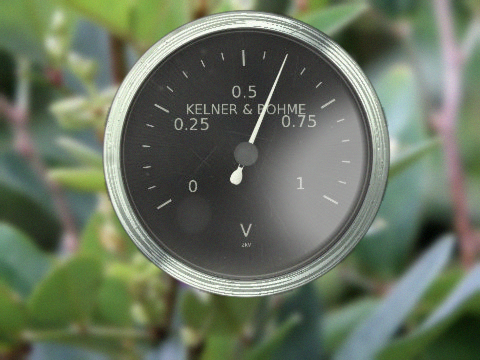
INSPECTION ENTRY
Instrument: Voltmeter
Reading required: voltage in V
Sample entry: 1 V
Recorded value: 0.6 V
